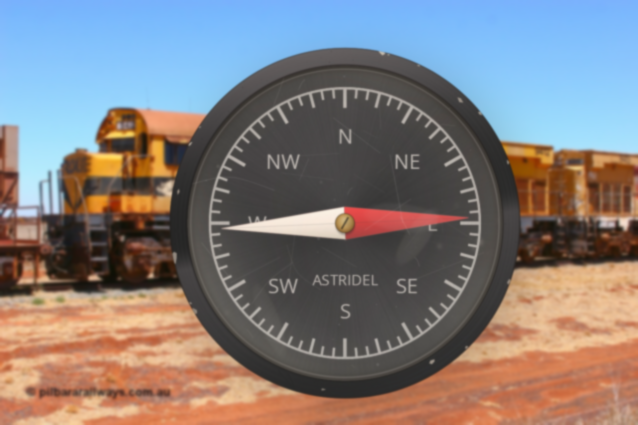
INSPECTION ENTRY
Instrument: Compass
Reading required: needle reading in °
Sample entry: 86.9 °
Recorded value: 87.5 °
